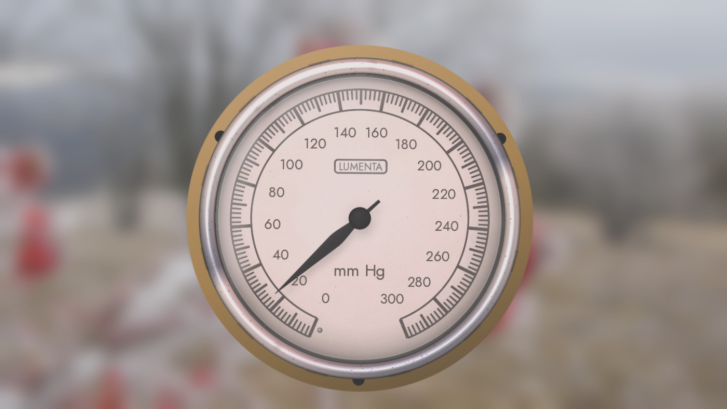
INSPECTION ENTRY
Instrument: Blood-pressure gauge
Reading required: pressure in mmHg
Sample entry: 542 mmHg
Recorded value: 24 mmHg
